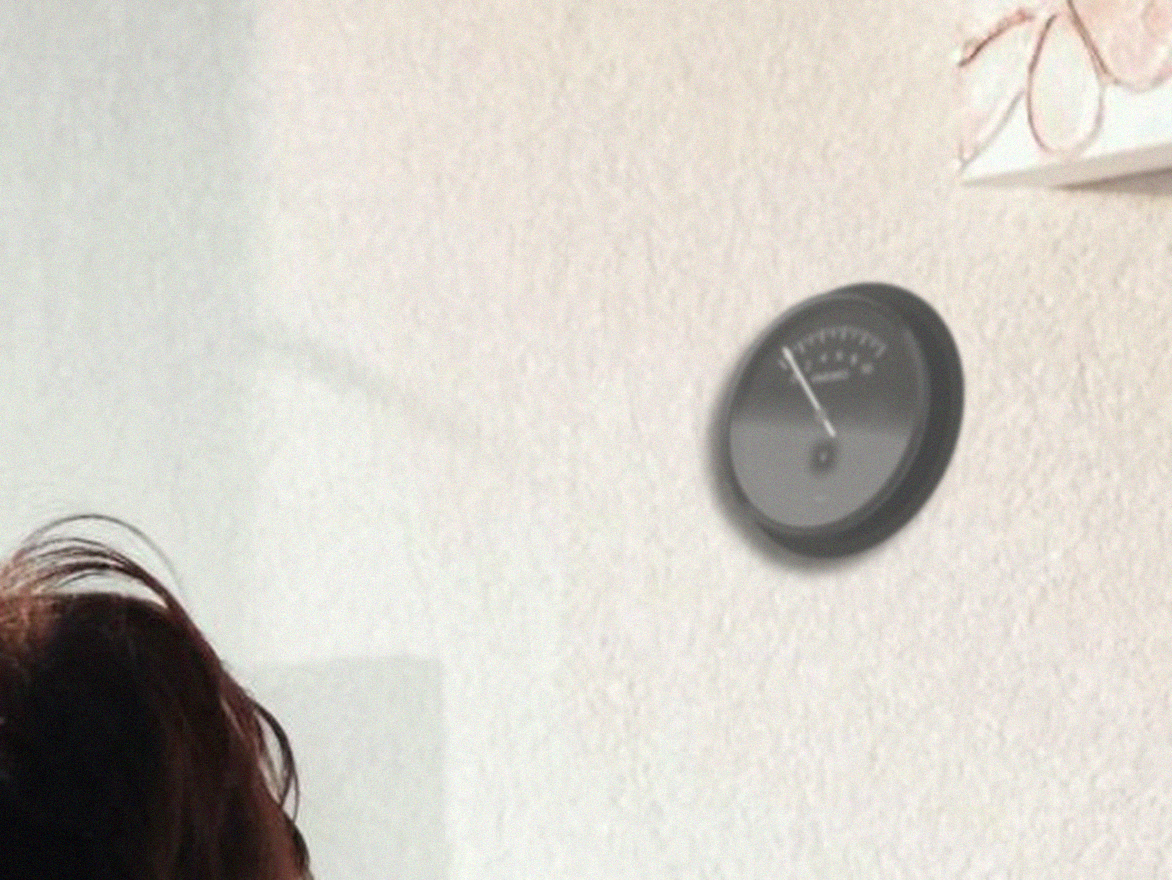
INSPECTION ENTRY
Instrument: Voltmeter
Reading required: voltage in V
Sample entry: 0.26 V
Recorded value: 1 V
